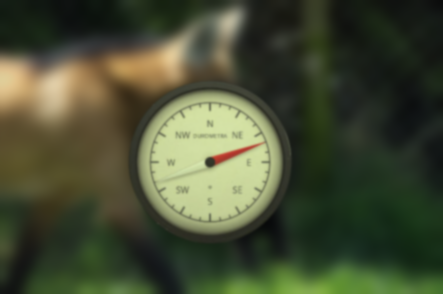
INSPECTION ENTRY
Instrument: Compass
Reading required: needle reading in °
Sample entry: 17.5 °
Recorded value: 70 °
